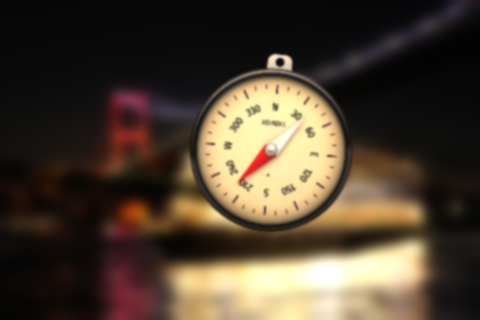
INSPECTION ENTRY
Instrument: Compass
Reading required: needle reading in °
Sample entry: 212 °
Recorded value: 220 °
